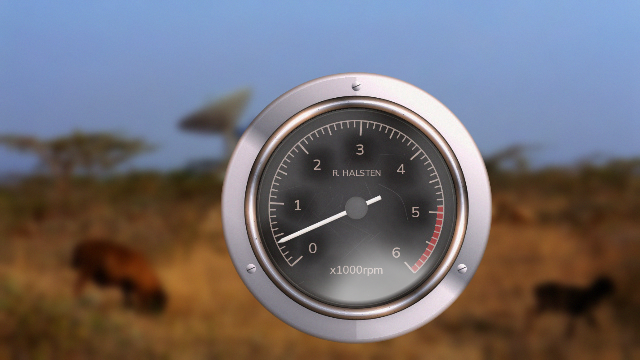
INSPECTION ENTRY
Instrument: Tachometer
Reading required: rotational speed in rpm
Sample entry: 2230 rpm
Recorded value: 400 rpm
